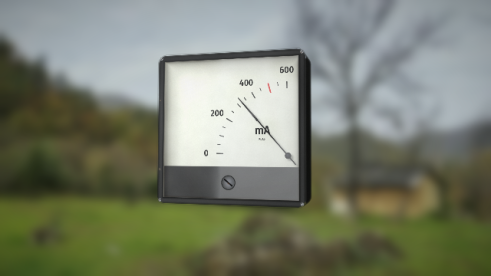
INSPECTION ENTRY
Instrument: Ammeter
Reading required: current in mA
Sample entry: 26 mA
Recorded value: 325 mA
